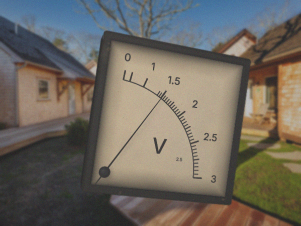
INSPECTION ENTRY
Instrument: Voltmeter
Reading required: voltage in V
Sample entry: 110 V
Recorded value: 1.5 V
